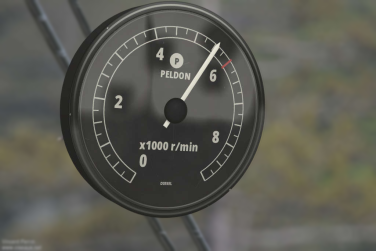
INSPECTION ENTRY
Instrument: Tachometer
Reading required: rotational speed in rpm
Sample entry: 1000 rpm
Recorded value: 5500 rpm
